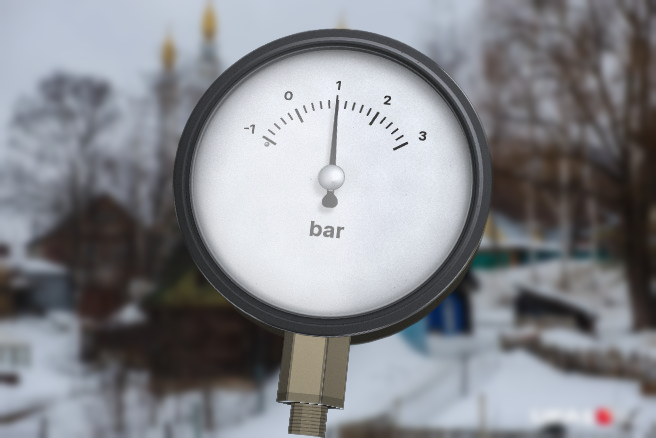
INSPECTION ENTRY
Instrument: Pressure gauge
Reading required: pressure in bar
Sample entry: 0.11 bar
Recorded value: 1 bar
